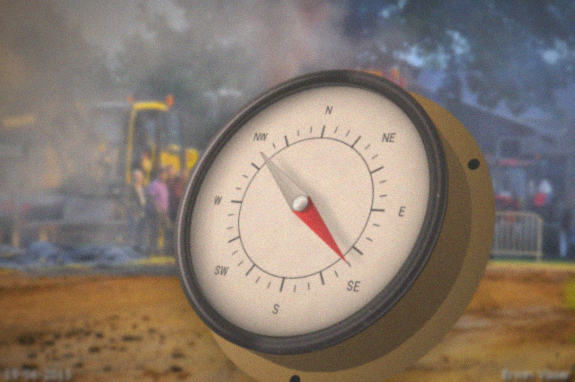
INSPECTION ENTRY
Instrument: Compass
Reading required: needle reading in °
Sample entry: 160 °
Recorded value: 130 °
